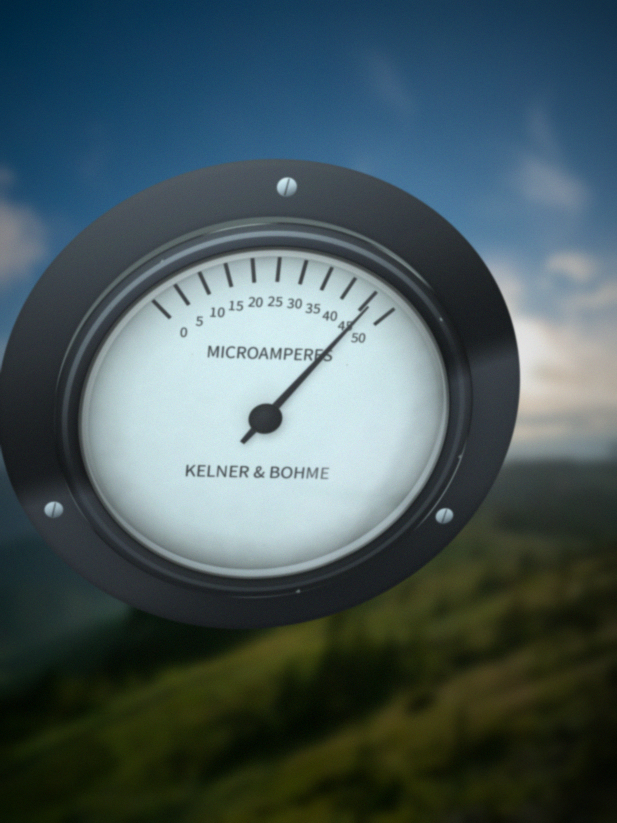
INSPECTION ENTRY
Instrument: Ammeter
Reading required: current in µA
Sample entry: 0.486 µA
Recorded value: 45 µA
